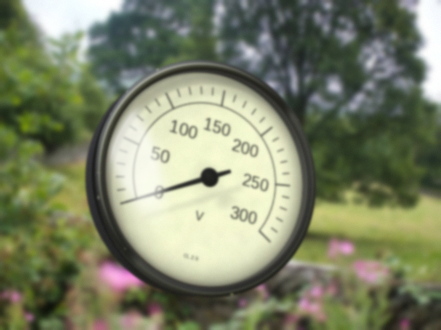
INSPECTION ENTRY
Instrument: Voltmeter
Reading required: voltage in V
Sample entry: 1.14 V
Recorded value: 0 V
